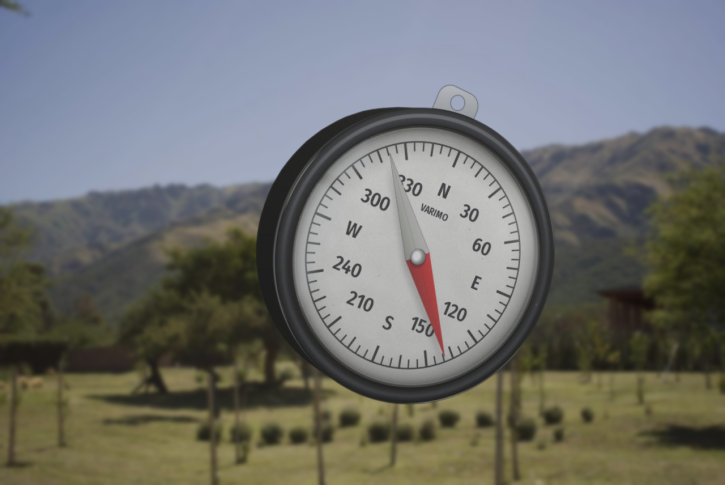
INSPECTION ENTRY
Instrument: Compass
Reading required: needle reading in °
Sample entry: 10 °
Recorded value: 140 °
